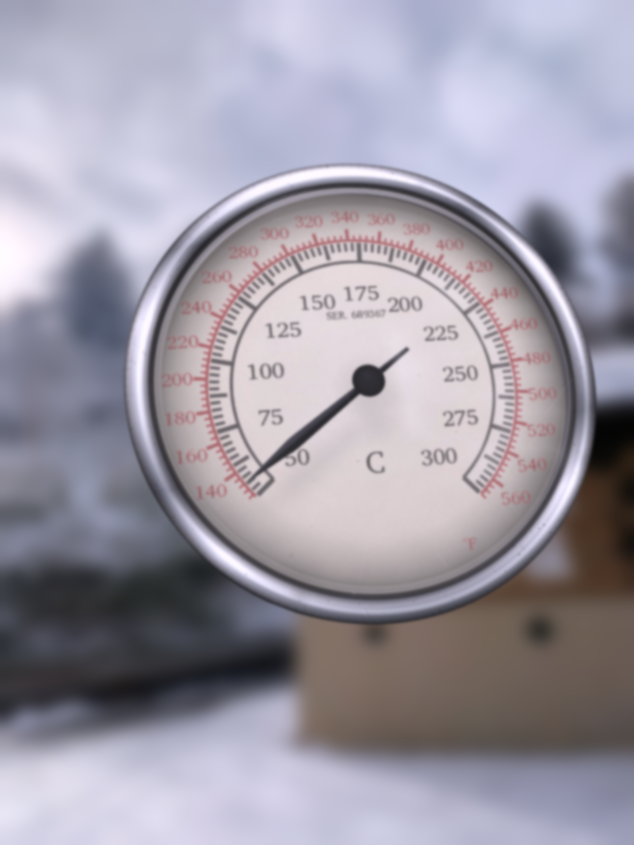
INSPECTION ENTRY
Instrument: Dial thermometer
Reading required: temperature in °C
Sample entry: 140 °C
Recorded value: 55 °C
